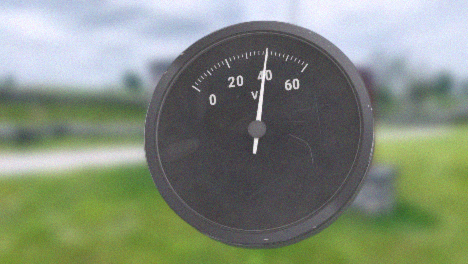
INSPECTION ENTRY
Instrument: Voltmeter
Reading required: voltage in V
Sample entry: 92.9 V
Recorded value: 40 V
